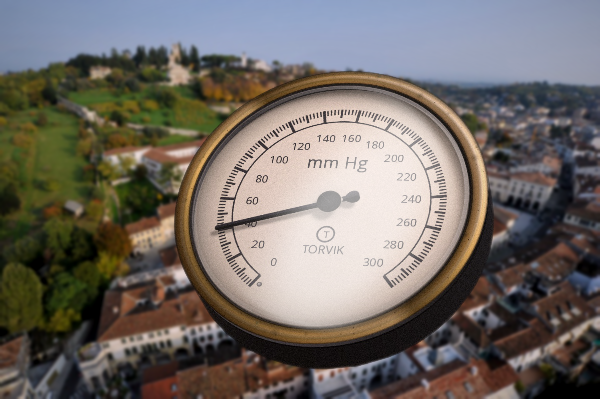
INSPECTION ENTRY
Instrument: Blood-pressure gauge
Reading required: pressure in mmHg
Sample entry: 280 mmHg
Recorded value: 40 mmHg
